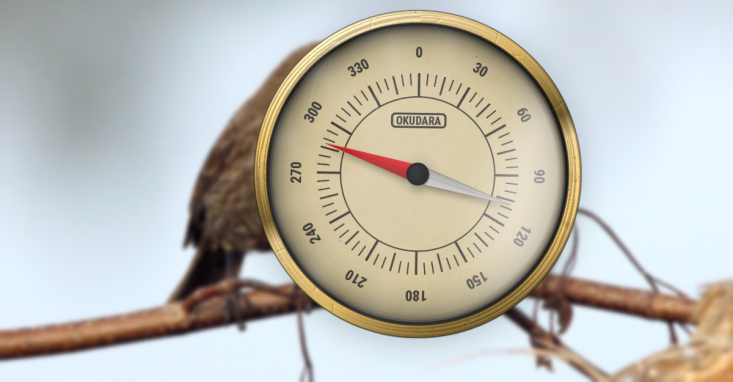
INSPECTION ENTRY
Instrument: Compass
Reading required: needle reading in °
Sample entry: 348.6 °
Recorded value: 287.5 °
